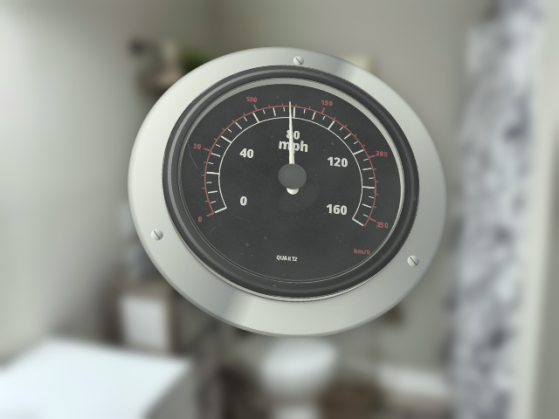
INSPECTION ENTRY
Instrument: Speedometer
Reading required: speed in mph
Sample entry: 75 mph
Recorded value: 77.5 mph
